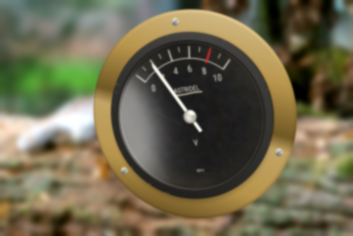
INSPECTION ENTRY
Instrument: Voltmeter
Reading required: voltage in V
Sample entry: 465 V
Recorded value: 2 V
